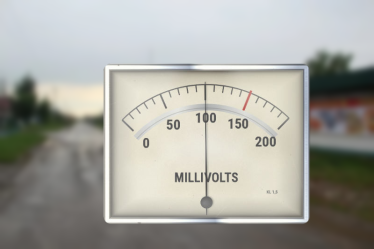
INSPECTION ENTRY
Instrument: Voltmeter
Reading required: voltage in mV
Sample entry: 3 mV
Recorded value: 100 mV
